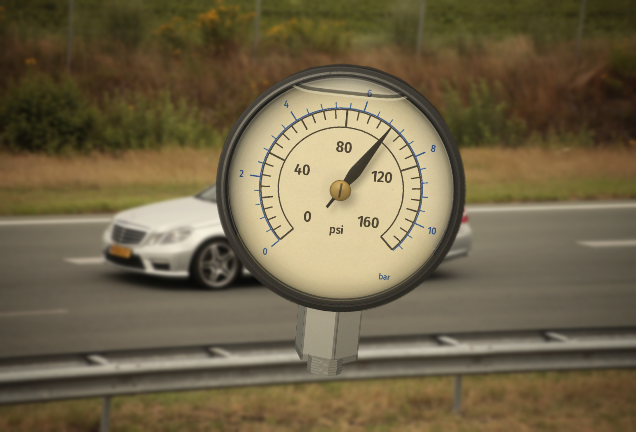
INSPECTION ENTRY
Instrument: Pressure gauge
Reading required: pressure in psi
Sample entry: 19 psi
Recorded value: 100 psi
